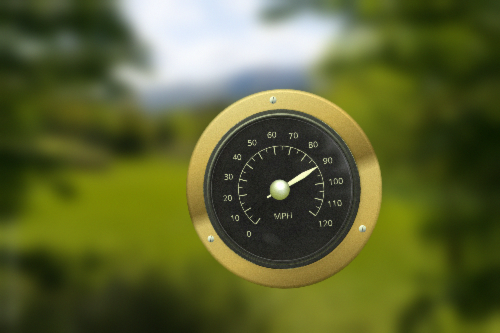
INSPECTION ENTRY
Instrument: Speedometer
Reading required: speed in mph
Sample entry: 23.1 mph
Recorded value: 90 mph
